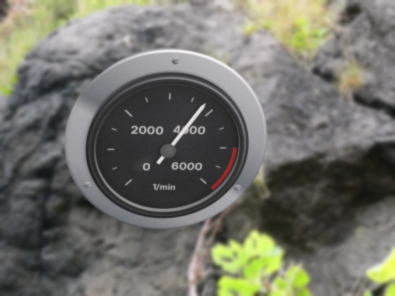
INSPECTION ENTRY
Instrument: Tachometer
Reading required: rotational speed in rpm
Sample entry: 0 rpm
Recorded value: 3750 rpm
